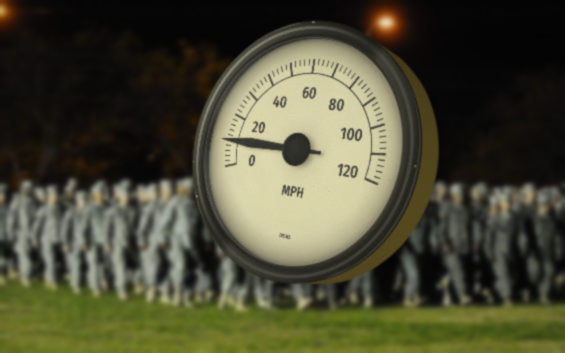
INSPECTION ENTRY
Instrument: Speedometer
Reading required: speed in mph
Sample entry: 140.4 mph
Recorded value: 10 mph
